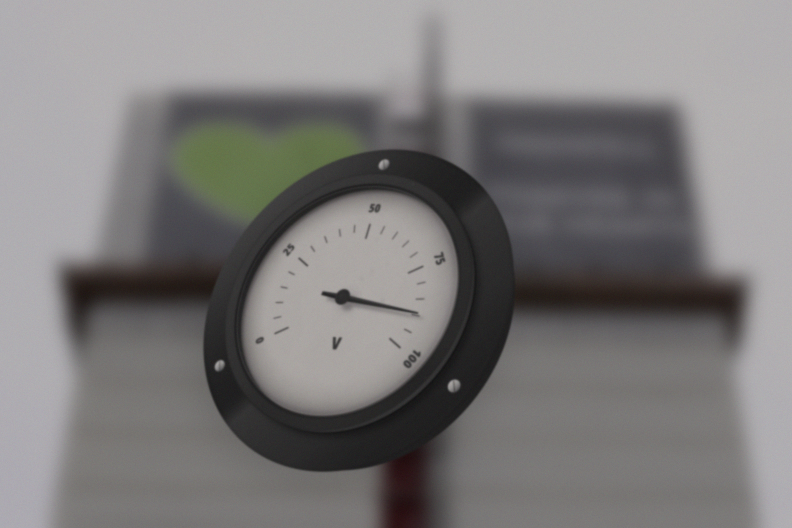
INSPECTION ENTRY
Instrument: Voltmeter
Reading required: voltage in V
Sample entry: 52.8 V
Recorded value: 90 V
